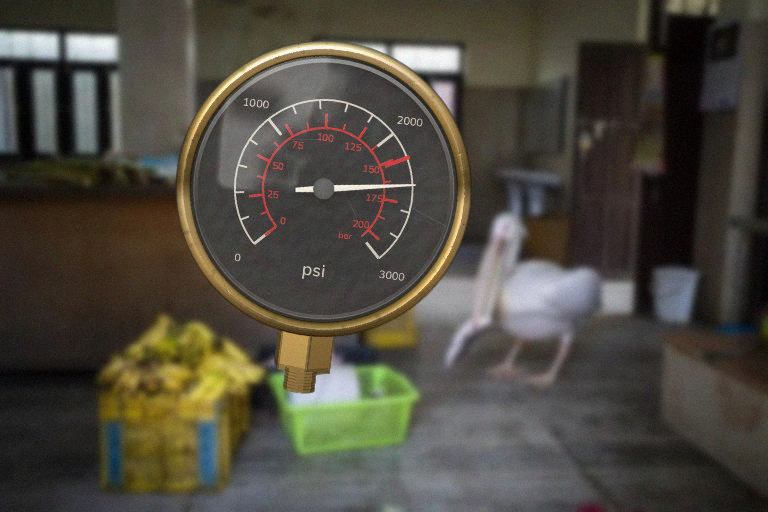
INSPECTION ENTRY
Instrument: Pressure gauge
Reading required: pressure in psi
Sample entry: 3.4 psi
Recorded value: 2400 psi
